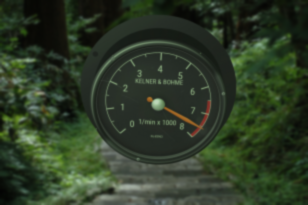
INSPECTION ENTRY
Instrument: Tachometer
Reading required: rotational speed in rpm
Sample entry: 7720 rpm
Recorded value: 7500 rpm
